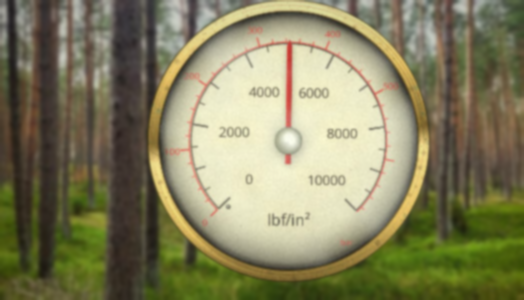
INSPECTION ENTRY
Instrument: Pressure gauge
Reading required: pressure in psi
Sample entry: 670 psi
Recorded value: 5000 psi
